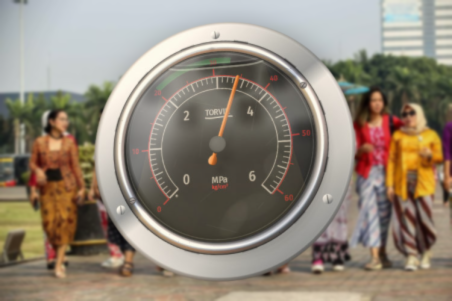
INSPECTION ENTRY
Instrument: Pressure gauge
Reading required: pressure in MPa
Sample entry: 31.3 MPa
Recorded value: 3.4 MPa
